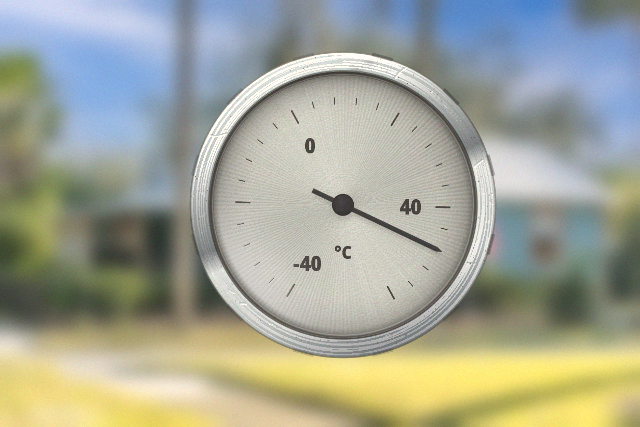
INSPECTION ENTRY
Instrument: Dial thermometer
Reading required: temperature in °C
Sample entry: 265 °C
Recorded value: 48 °C
